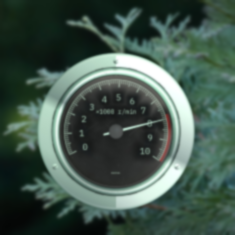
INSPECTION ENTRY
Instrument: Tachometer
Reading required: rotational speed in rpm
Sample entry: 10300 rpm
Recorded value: 8000 rpm
